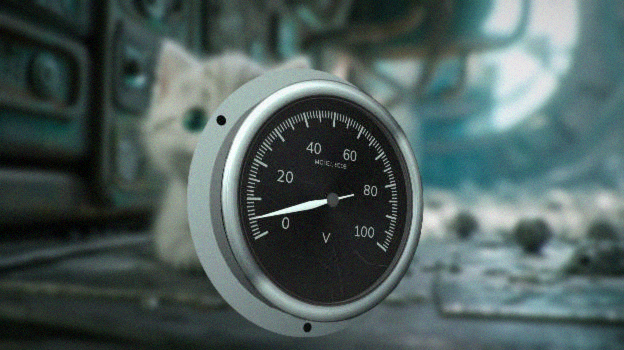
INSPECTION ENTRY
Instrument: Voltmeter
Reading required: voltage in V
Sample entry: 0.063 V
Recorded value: 5 V
